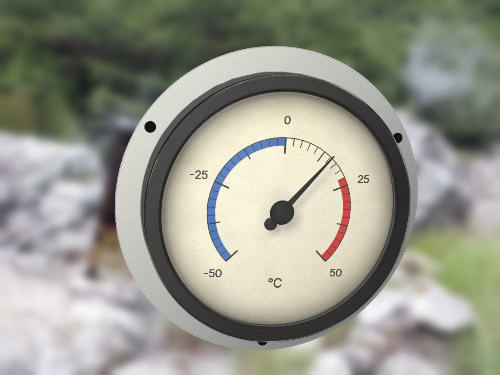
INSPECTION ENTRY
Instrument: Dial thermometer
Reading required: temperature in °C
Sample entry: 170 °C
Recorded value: 15 °C
